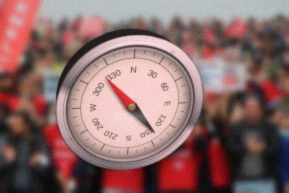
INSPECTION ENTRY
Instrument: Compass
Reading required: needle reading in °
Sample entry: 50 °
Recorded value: 320 °
